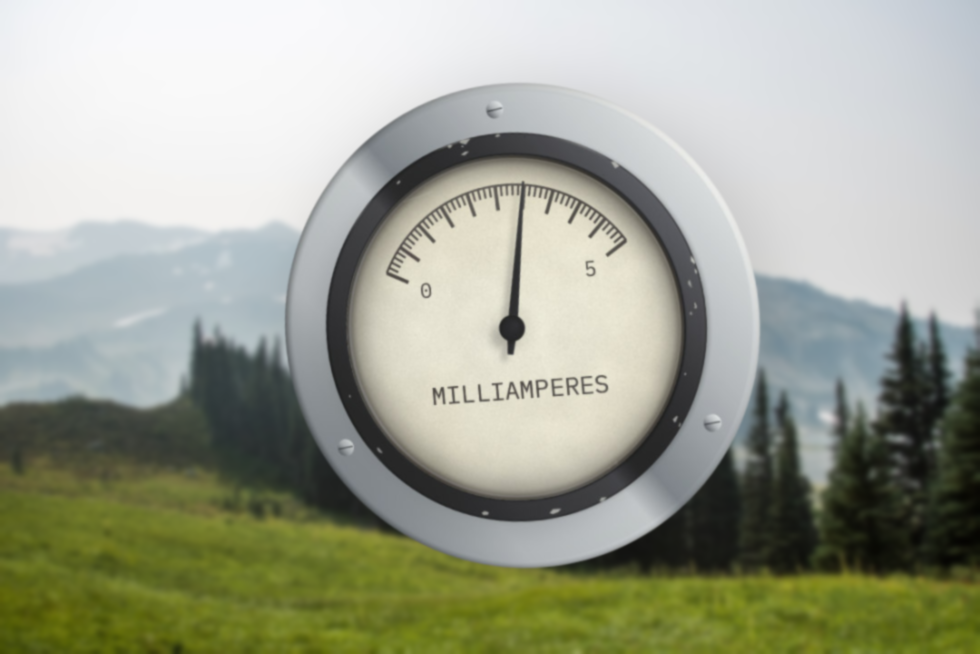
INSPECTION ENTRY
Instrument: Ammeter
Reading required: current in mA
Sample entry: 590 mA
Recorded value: 3 mA
